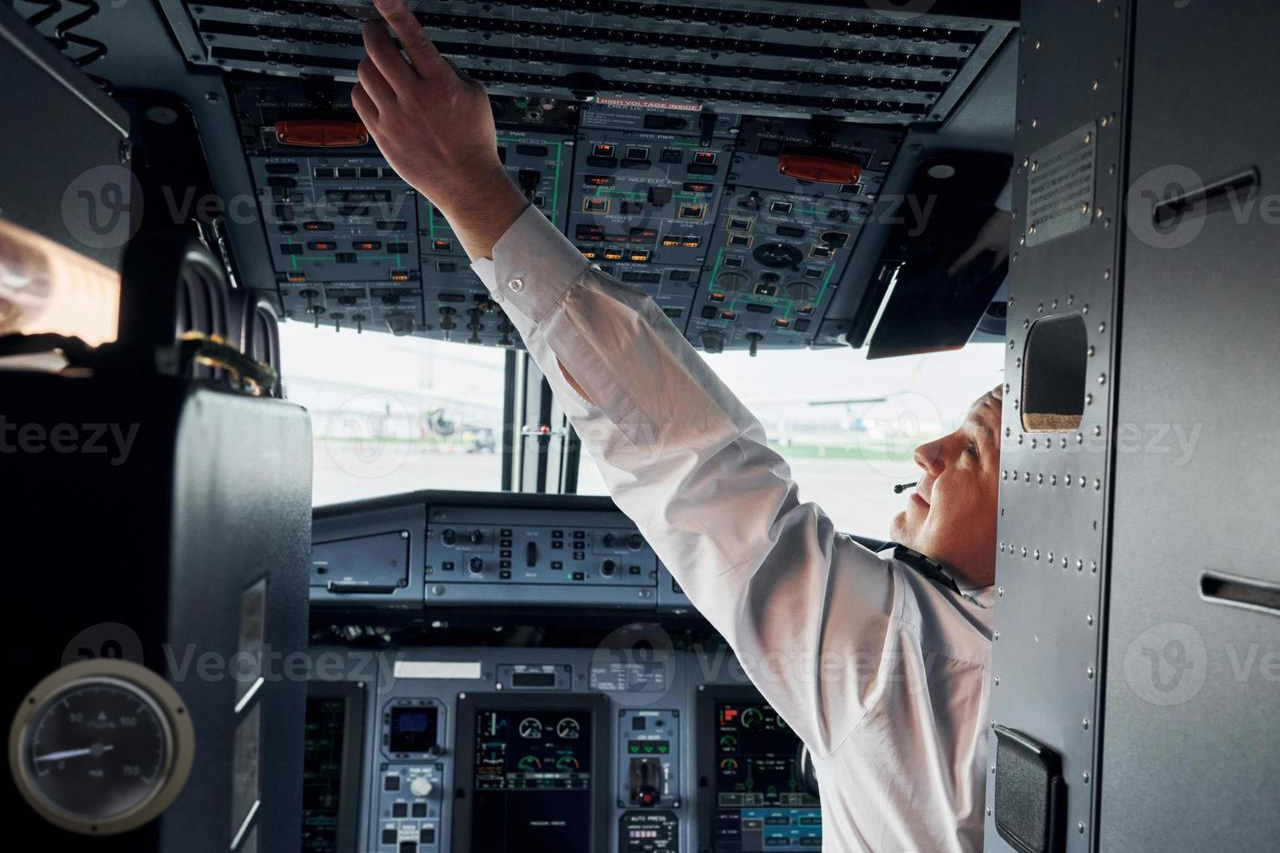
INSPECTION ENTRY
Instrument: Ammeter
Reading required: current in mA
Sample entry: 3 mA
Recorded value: 10 mA
